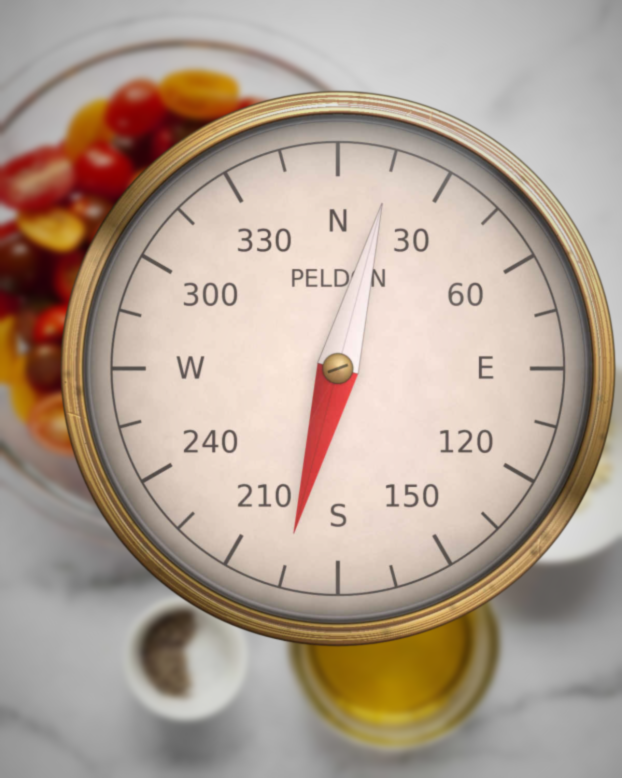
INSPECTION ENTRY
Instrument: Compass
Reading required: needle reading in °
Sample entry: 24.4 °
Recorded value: 195 °
